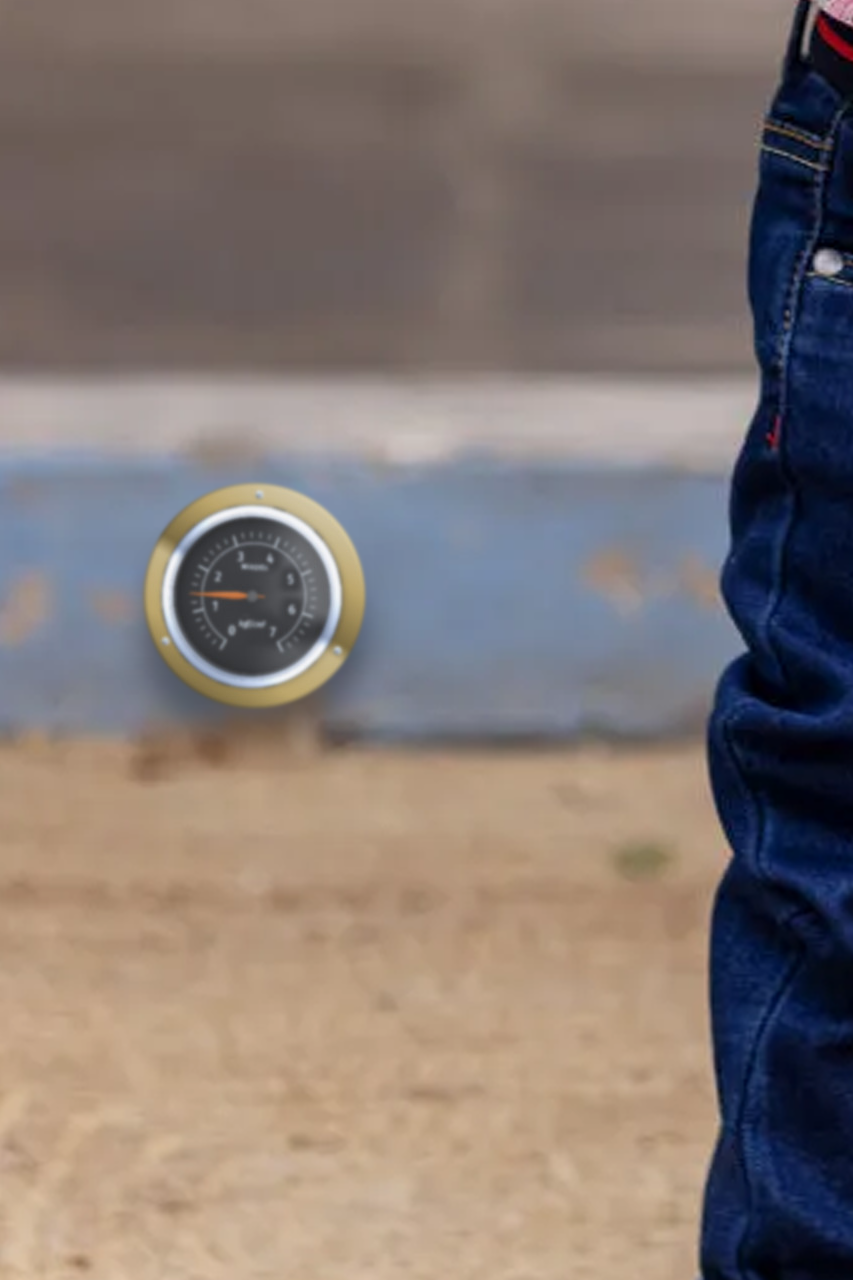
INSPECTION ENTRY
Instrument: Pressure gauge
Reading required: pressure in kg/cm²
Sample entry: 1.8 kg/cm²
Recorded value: 1.4 kg/cm²
